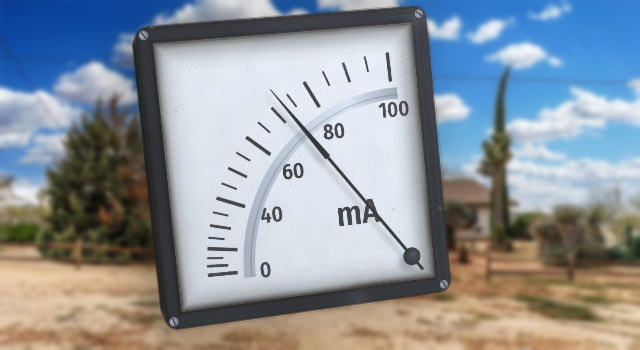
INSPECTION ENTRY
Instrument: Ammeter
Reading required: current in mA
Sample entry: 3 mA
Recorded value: 72.5 mA
